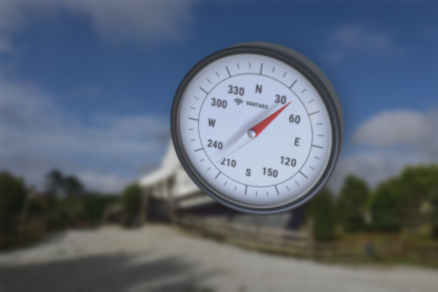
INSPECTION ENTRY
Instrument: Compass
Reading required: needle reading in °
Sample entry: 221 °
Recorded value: 40 °
